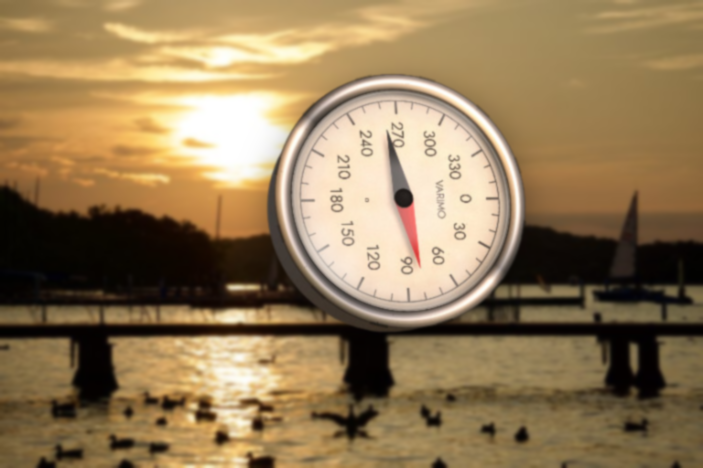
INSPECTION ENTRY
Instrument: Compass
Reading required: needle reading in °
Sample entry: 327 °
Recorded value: 80 °
